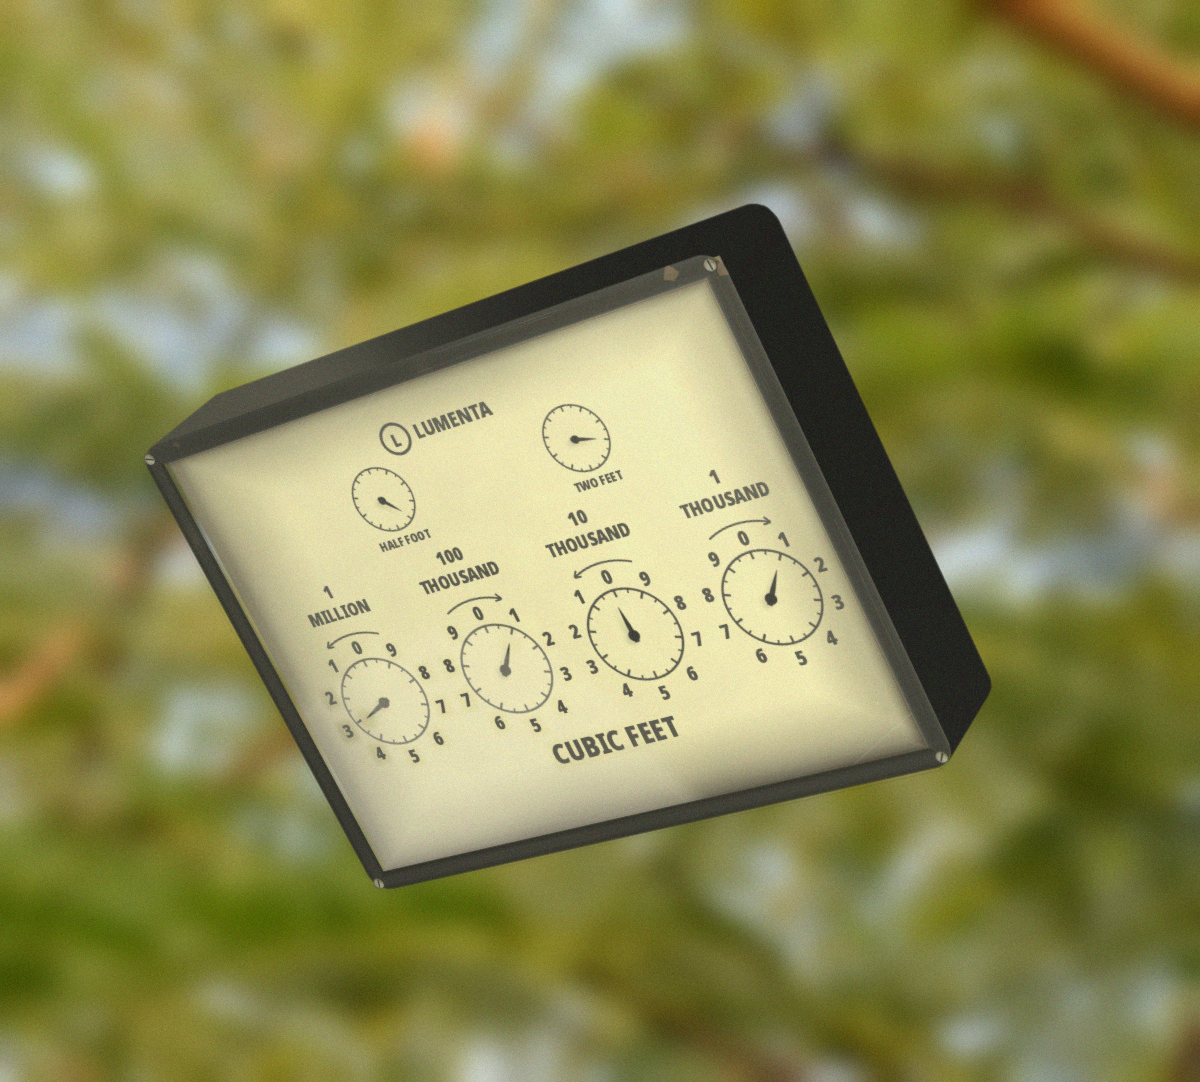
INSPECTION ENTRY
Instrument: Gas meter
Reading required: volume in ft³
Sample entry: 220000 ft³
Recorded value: 310100 ft³
